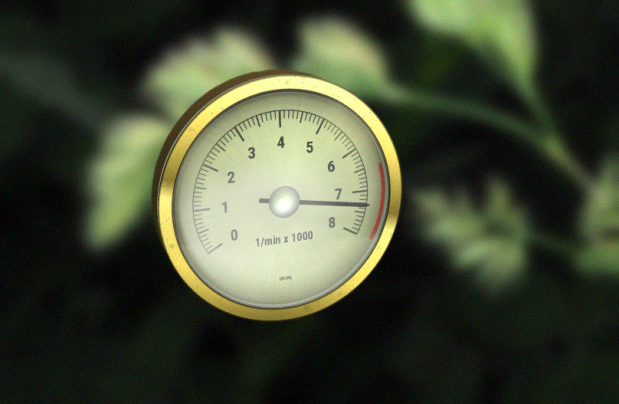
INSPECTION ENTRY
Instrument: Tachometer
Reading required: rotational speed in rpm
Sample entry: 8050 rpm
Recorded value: 7300 rpm
